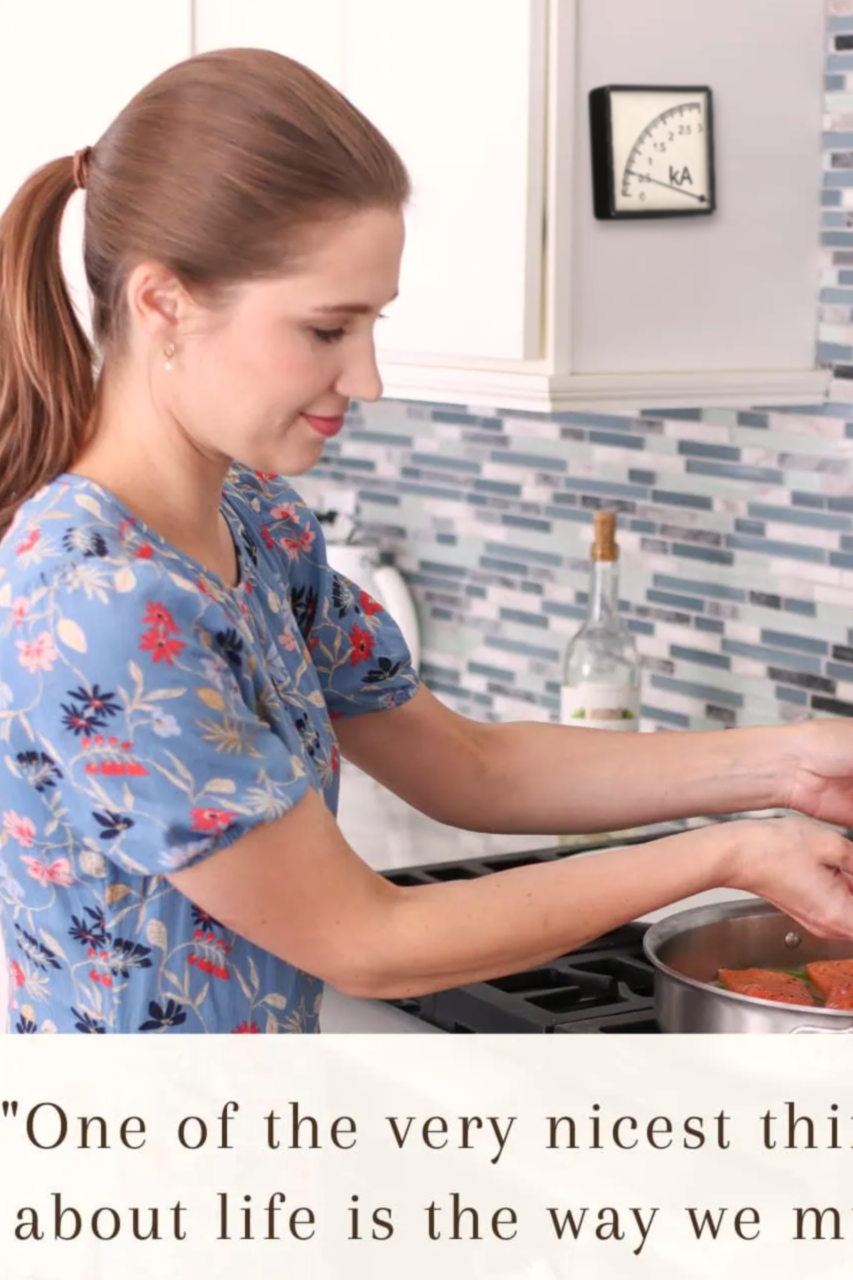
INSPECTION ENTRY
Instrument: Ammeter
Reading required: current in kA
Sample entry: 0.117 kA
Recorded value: 0.5 kA
